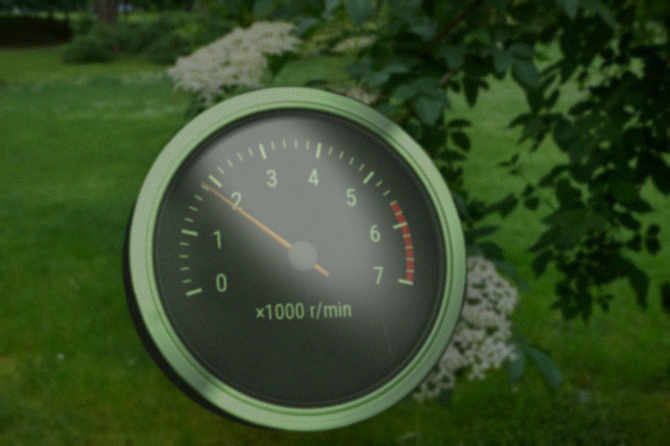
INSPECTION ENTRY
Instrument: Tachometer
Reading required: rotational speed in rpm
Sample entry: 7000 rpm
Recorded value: 1800 rpm
